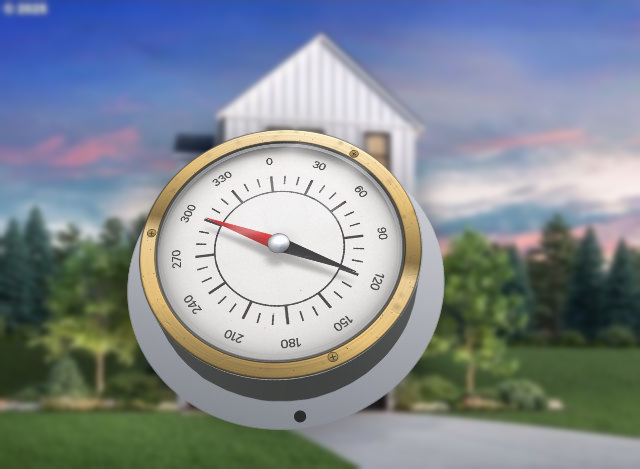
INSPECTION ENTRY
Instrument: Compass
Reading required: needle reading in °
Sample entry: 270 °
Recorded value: 300 °
